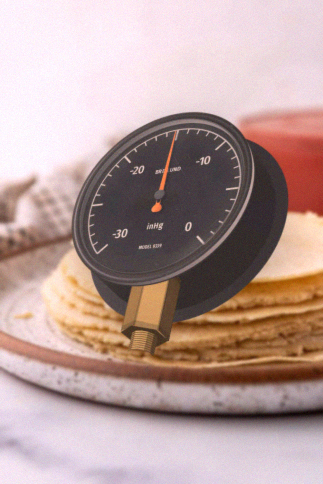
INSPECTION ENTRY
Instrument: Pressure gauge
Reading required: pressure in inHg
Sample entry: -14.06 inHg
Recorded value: -15 inHg
